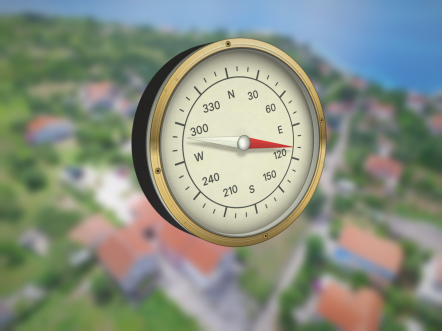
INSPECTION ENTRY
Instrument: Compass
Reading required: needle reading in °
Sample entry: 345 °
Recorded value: 110 °
